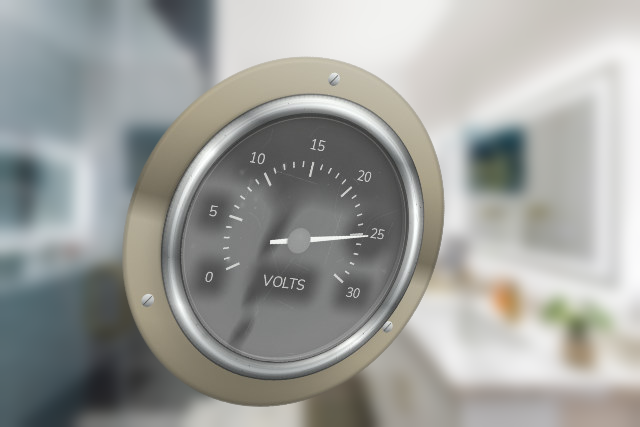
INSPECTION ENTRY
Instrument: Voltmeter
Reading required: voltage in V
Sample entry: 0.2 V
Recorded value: 25 V
